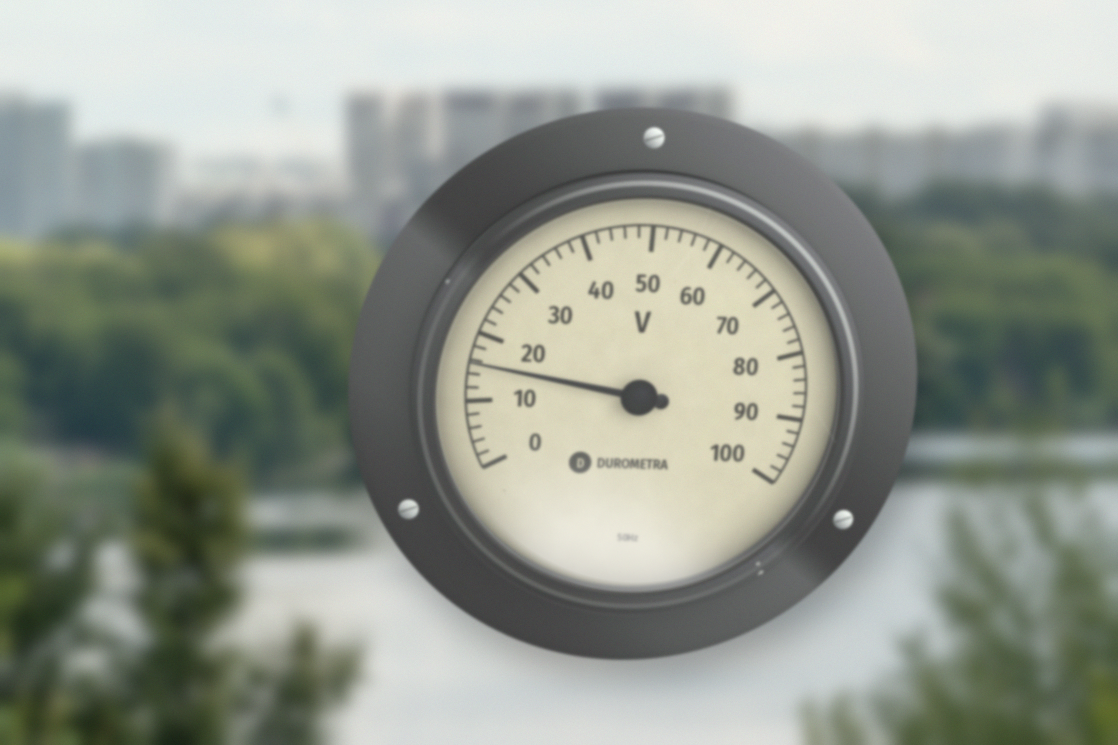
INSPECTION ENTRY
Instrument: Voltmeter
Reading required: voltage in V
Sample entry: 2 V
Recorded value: 16 V
